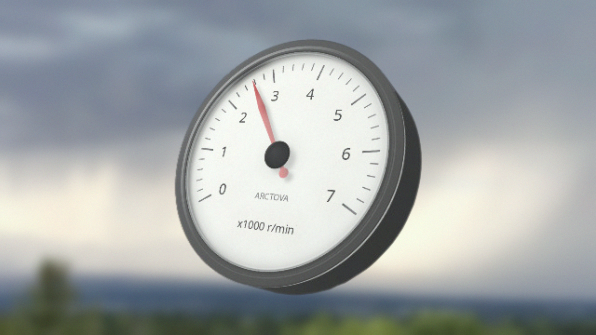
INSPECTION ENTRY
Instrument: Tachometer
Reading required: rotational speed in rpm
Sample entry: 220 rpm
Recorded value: 2600 rpm
